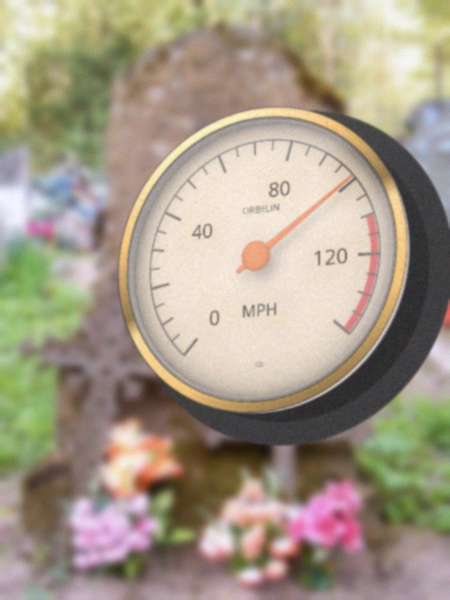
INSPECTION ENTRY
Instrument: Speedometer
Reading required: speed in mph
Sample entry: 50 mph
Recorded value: 100 mph
